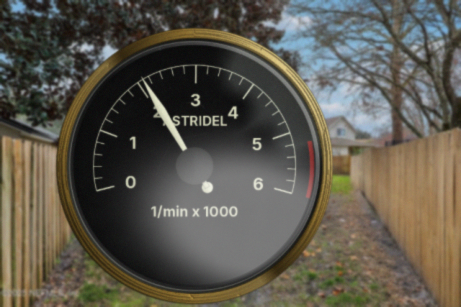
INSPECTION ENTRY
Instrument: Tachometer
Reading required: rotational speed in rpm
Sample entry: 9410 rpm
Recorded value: 2100 rpm
